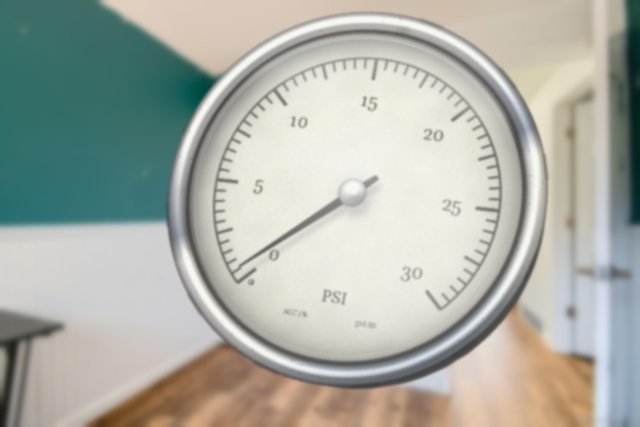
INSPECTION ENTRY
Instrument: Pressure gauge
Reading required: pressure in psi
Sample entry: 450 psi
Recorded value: 0.5 psi
